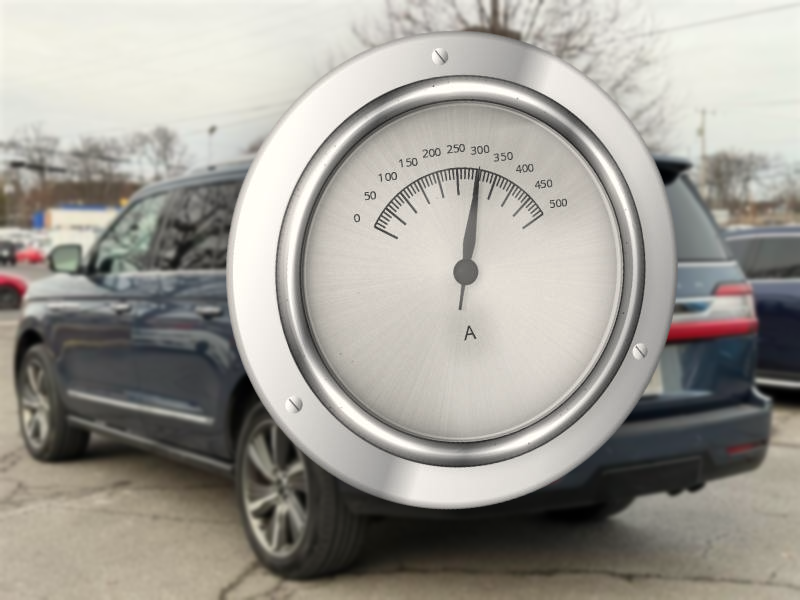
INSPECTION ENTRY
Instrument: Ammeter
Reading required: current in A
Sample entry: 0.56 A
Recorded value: 300 A
